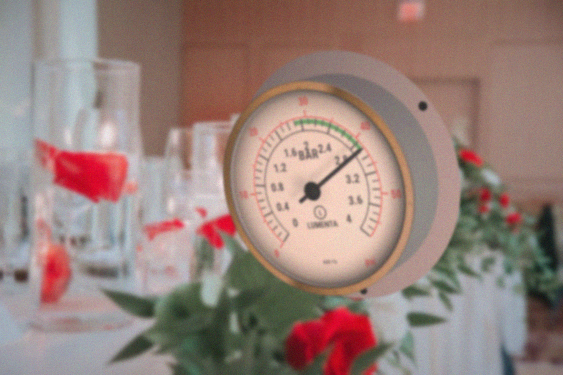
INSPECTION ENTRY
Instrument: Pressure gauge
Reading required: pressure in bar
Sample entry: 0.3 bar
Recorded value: 2.9 bar
